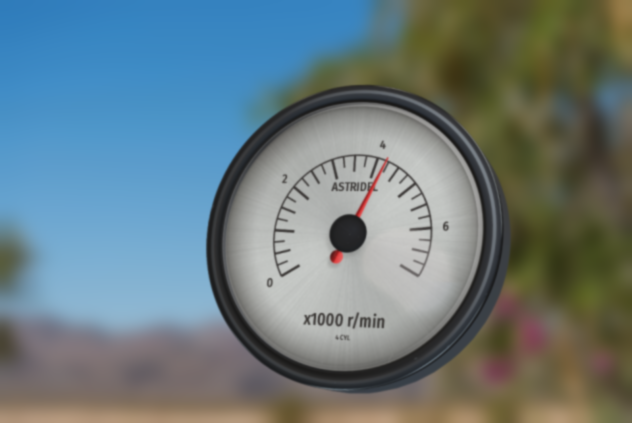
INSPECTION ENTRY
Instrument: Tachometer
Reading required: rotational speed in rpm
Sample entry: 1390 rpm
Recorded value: 4250 rpm
